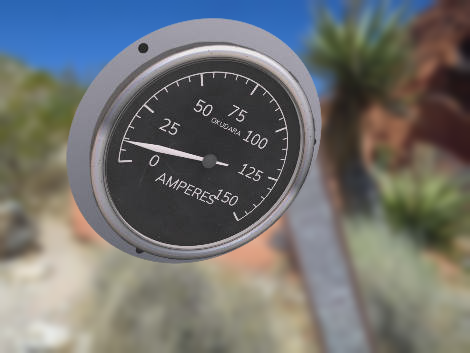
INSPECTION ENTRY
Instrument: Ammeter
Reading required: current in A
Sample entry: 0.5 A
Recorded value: 10 A
